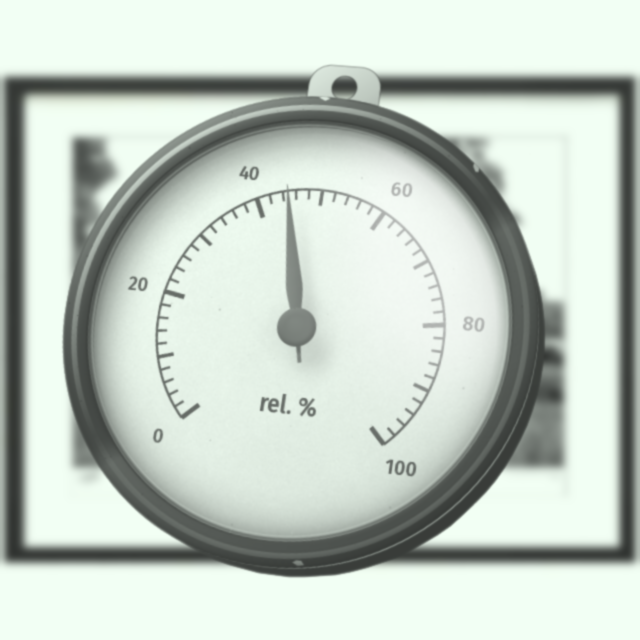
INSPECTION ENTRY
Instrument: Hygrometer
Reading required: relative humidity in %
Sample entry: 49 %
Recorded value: 45 %
